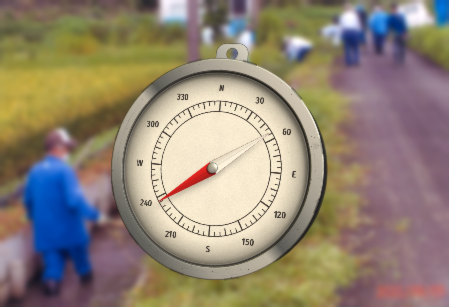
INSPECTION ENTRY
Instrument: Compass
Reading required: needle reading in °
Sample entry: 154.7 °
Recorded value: 235 °
